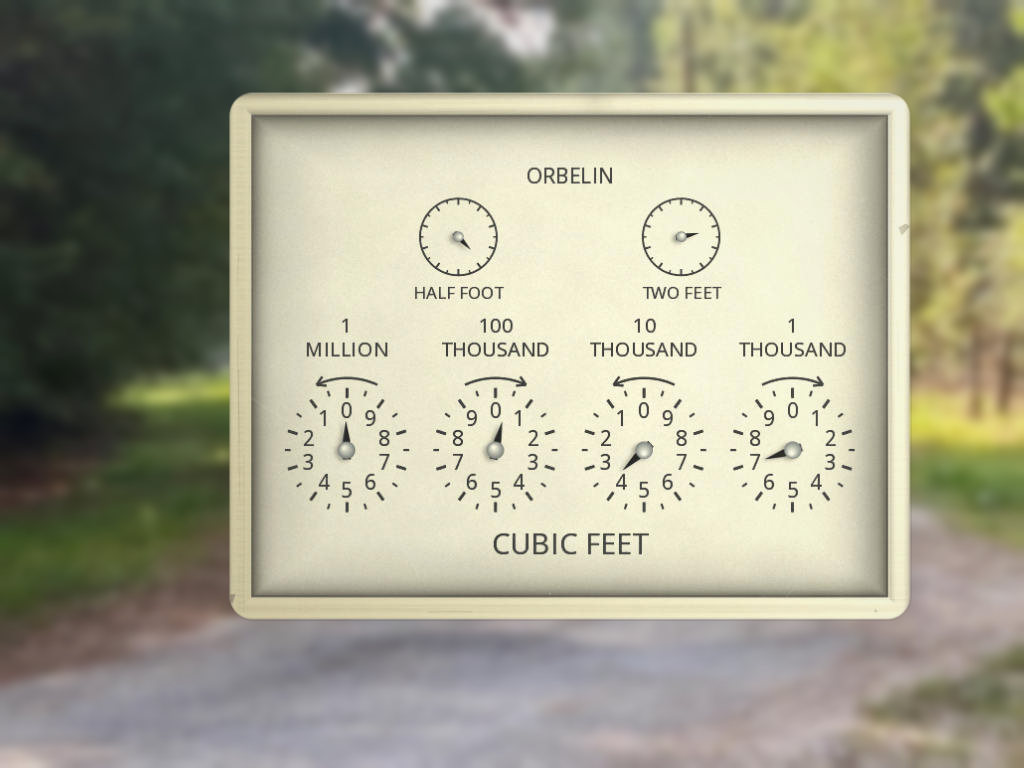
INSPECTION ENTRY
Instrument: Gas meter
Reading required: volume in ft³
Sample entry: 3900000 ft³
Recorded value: 3700 ft³
